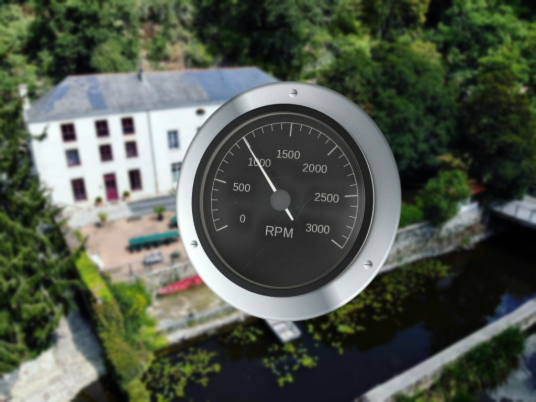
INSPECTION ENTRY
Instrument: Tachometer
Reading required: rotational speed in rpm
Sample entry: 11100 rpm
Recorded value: 1000 rpm
